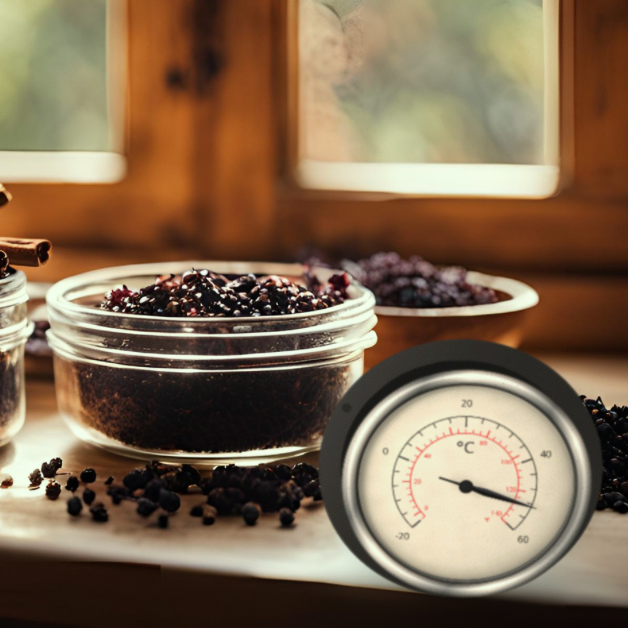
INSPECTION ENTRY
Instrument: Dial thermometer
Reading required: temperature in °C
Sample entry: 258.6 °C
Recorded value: 52 °C
